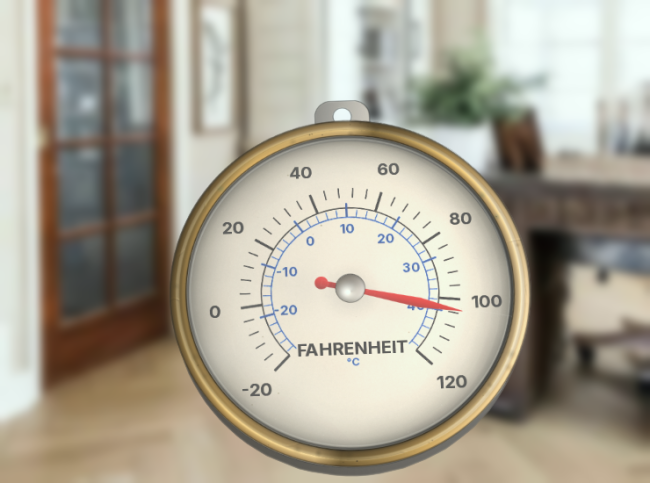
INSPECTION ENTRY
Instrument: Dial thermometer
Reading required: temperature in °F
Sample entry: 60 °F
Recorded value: 104 °F
